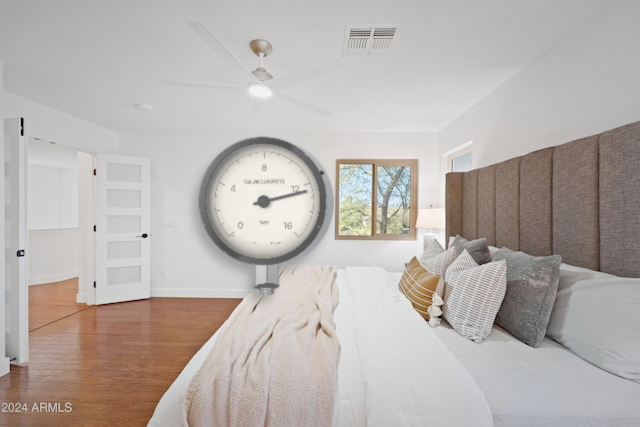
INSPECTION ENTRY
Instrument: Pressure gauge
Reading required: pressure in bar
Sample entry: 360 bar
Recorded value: 12.5 bar
